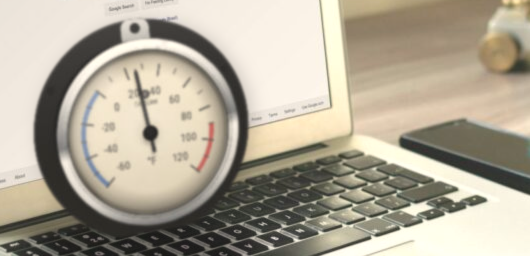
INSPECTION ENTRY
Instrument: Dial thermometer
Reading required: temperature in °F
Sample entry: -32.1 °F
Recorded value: 25 °F
